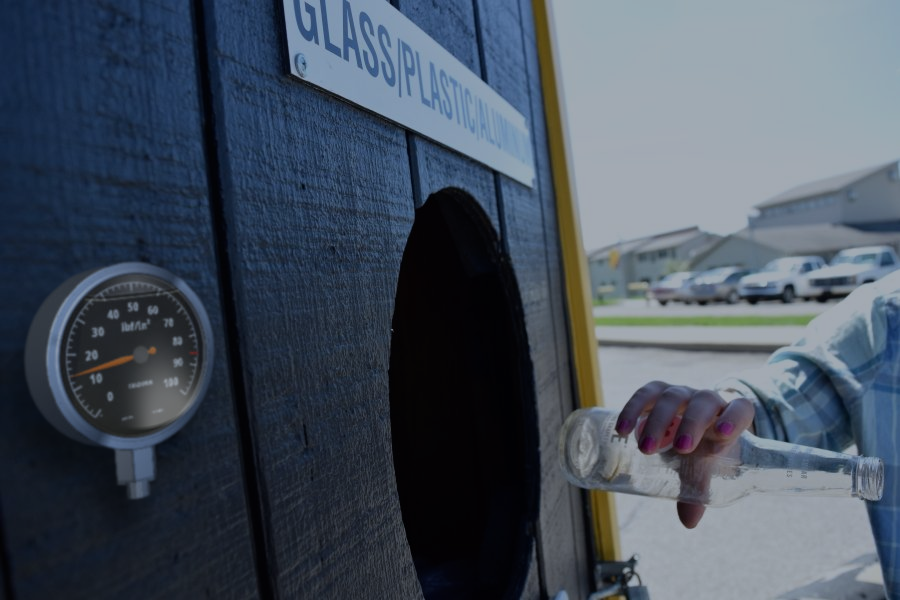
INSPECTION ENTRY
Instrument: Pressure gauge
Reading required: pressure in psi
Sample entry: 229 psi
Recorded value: 14 psi
